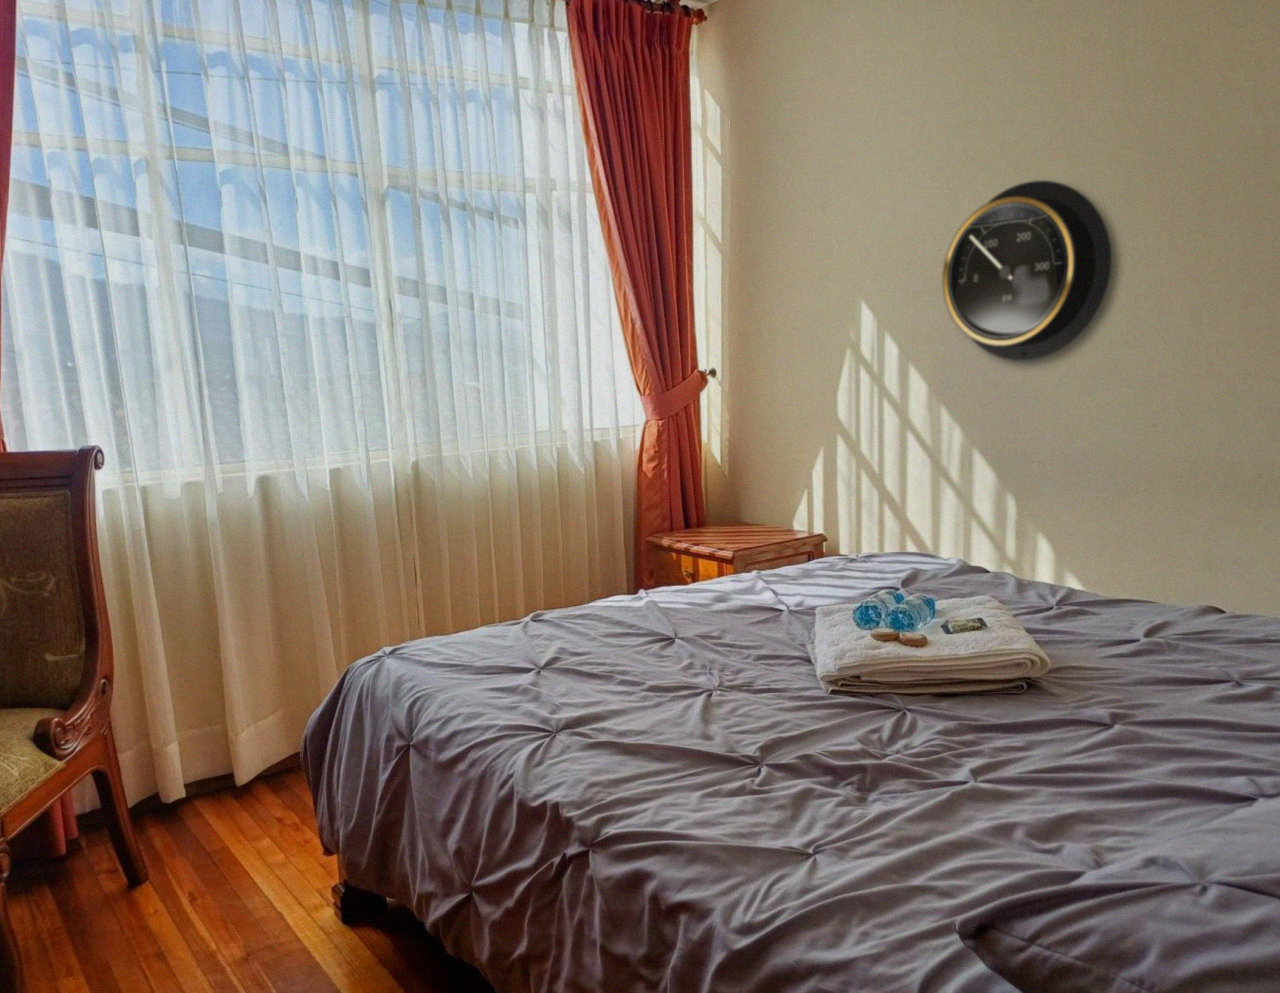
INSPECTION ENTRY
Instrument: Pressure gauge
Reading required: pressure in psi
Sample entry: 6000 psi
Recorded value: 80 psi
